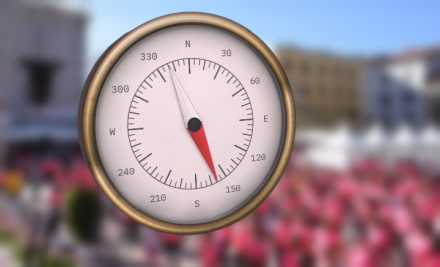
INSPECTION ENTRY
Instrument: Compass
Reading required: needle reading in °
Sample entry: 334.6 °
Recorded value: 160 °
